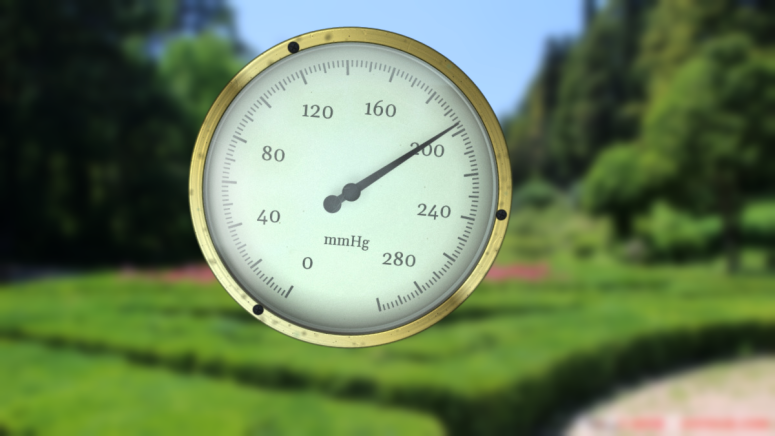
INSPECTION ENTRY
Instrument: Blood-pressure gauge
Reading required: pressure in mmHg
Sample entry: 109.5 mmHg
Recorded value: 196 mmHg
